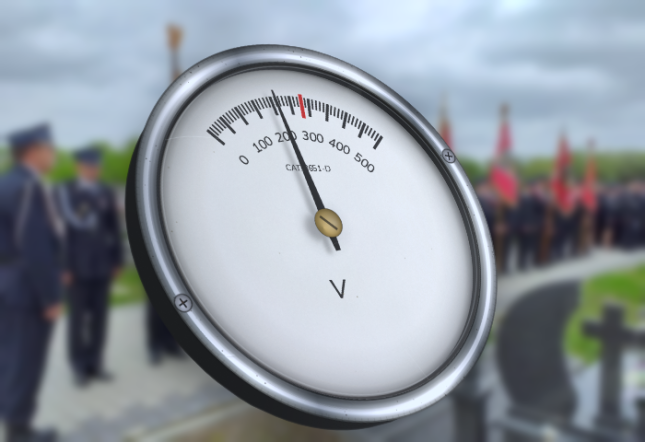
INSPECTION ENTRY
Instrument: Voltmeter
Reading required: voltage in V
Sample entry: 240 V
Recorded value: 200 V
